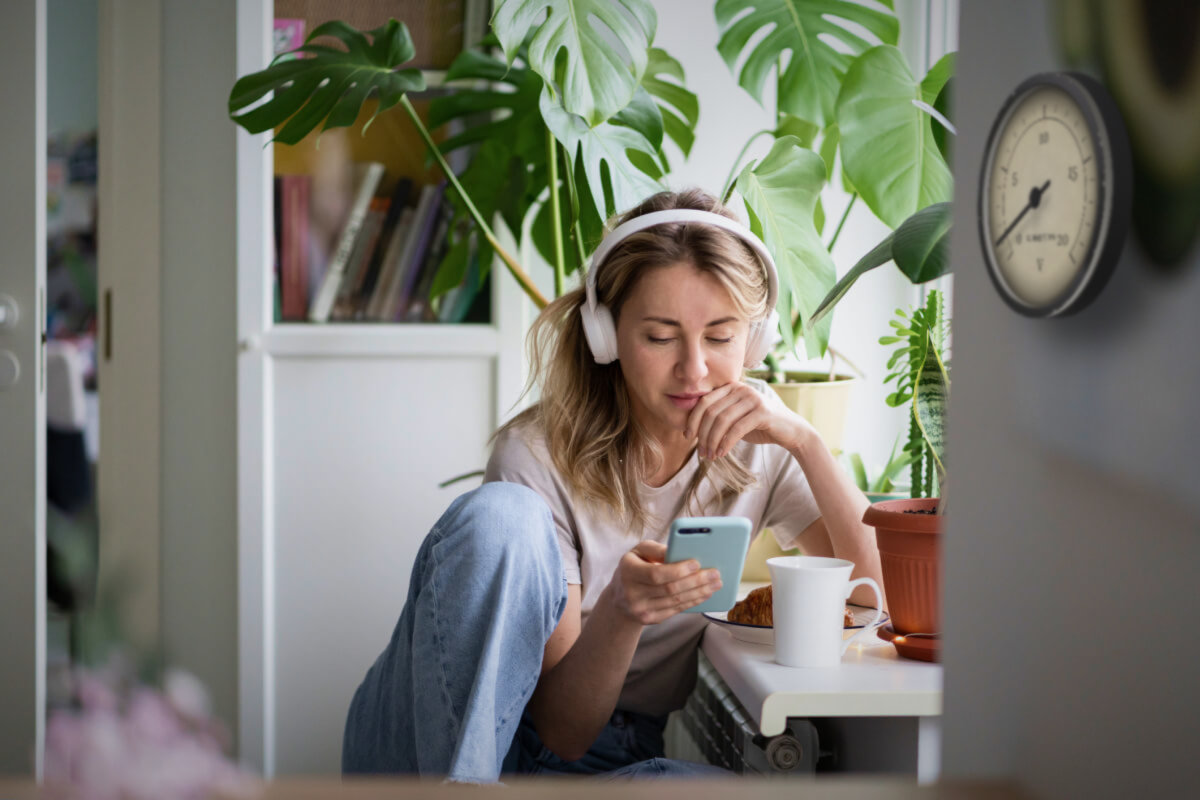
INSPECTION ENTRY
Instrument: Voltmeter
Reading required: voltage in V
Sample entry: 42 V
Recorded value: 1 V
